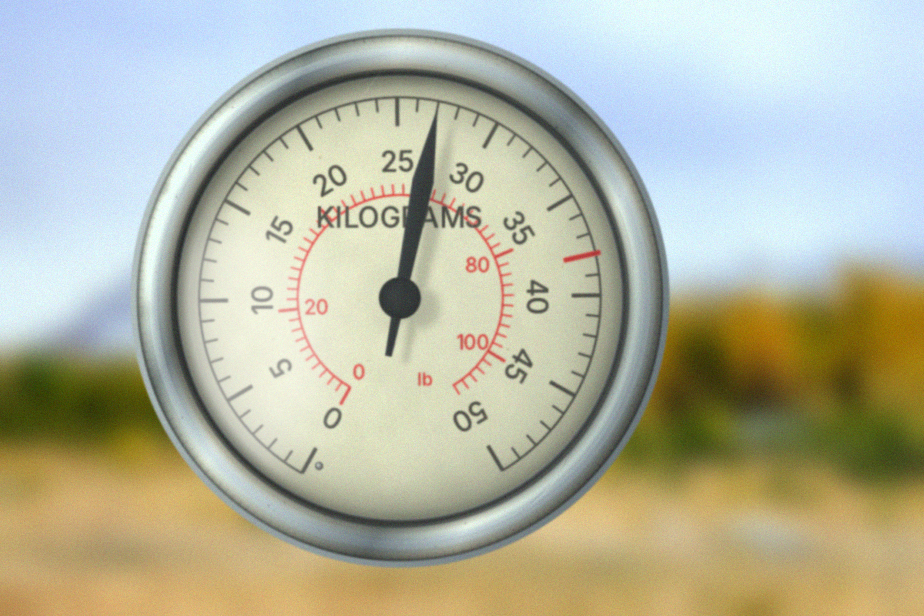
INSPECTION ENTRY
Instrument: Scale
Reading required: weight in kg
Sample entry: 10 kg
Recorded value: 27 kg
